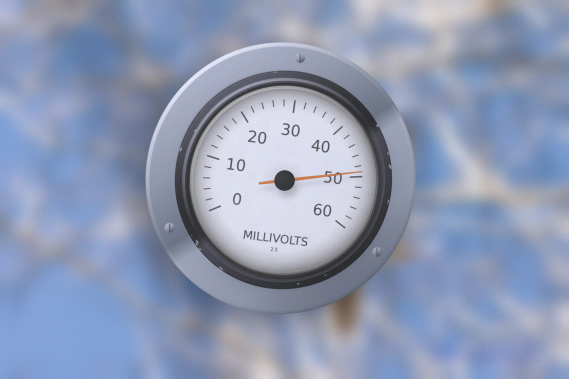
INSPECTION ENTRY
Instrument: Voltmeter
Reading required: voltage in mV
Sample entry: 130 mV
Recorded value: 49 mV
